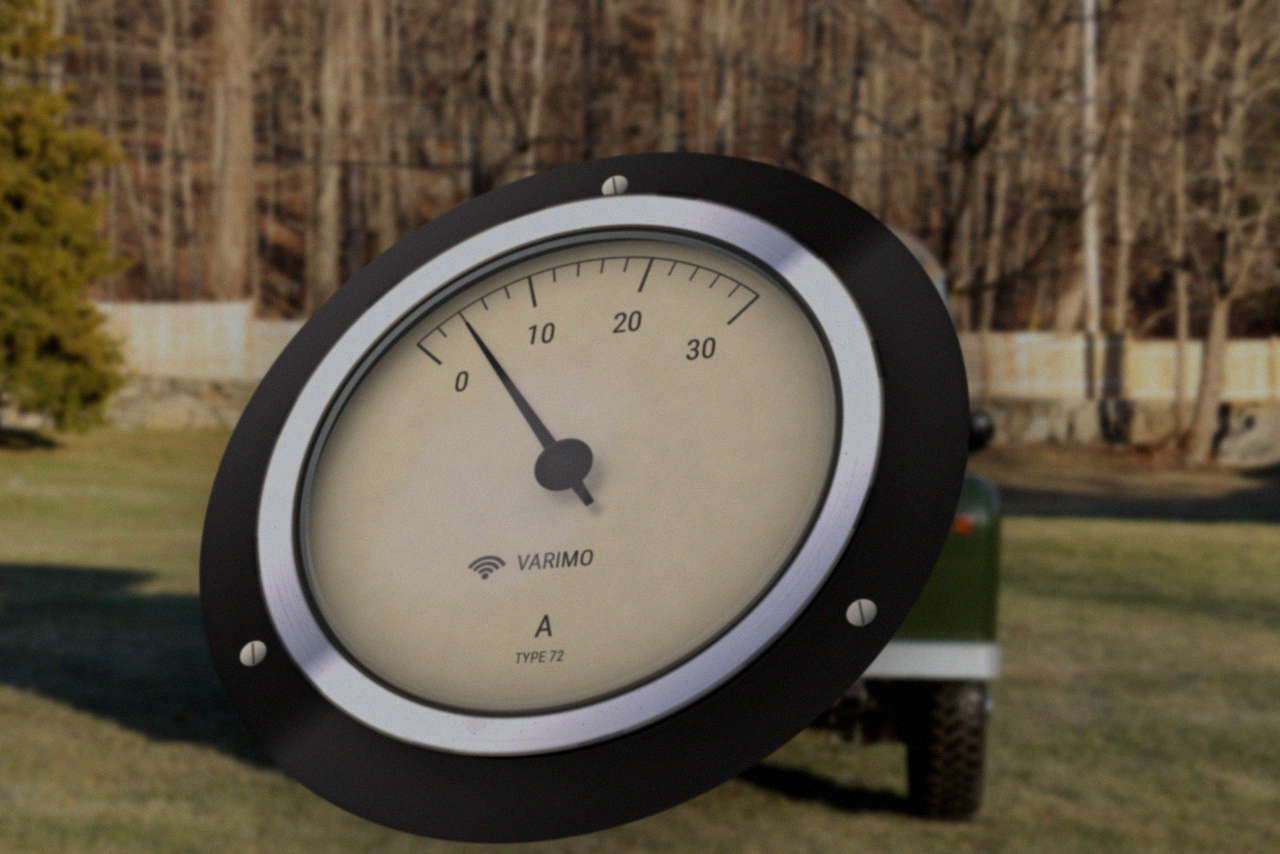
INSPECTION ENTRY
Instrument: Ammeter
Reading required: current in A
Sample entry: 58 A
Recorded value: 4 A
